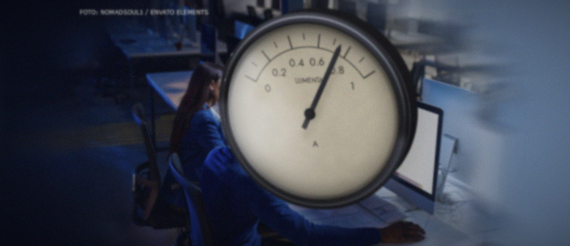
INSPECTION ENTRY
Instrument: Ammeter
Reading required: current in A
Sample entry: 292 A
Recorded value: 0.75 A
